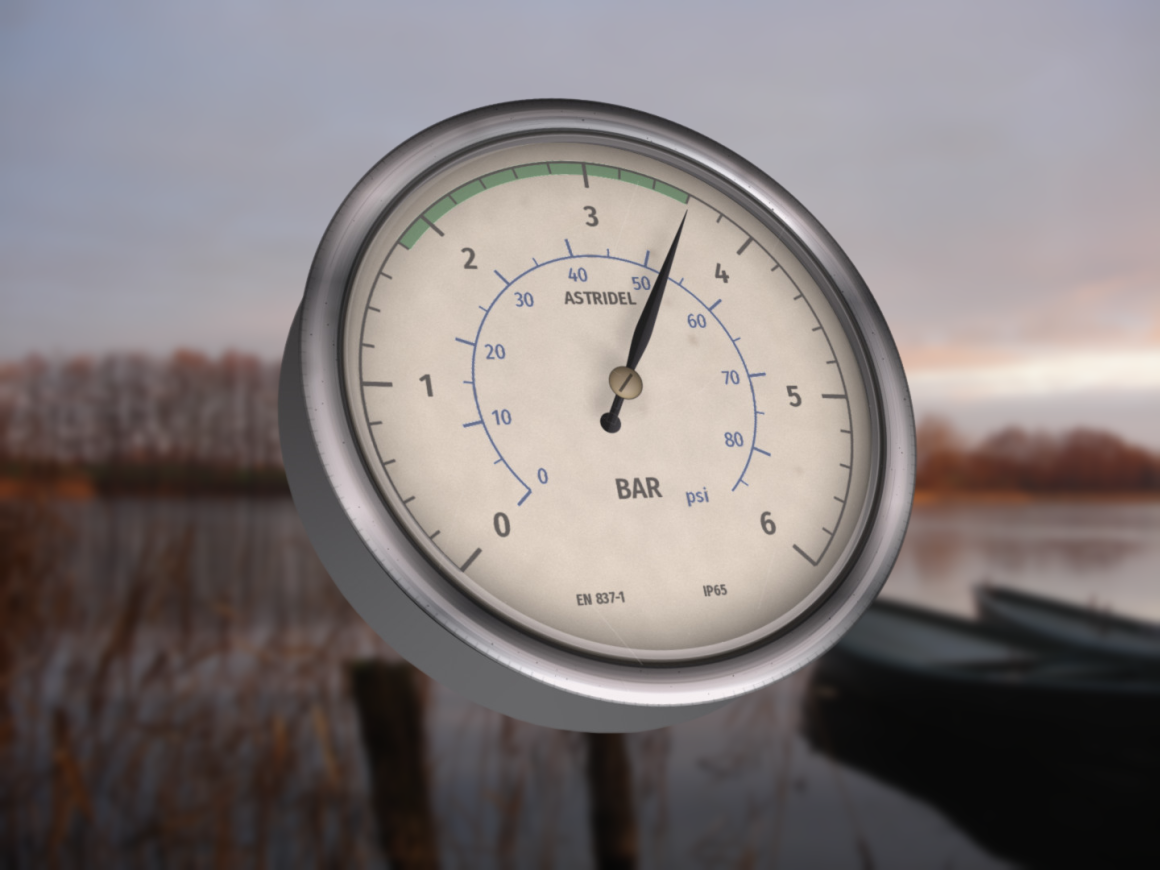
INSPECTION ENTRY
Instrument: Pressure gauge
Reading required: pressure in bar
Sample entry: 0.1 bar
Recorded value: 3.6 bar
